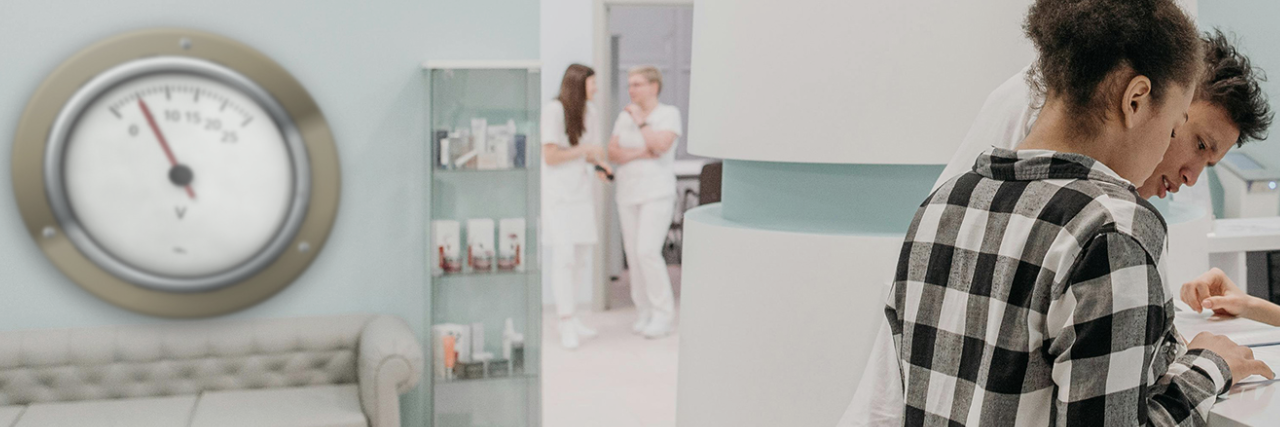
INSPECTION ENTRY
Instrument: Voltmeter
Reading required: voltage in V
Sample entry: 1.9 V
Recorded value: 5 V
